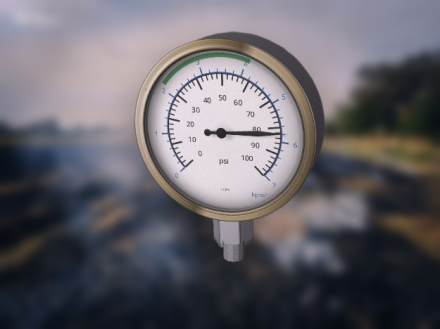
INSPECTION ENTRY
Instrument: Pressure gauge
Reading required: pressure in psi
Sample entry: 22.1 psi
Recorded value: 82 psi
